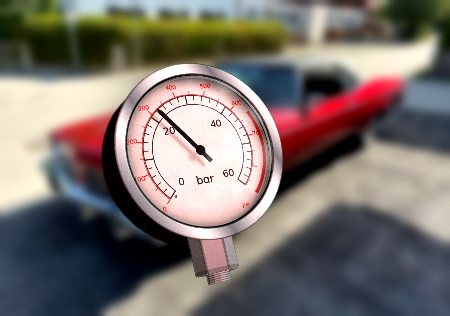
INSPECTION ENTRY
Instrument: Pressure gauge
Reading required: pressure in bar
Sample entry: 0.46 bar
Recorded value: 22 bar
